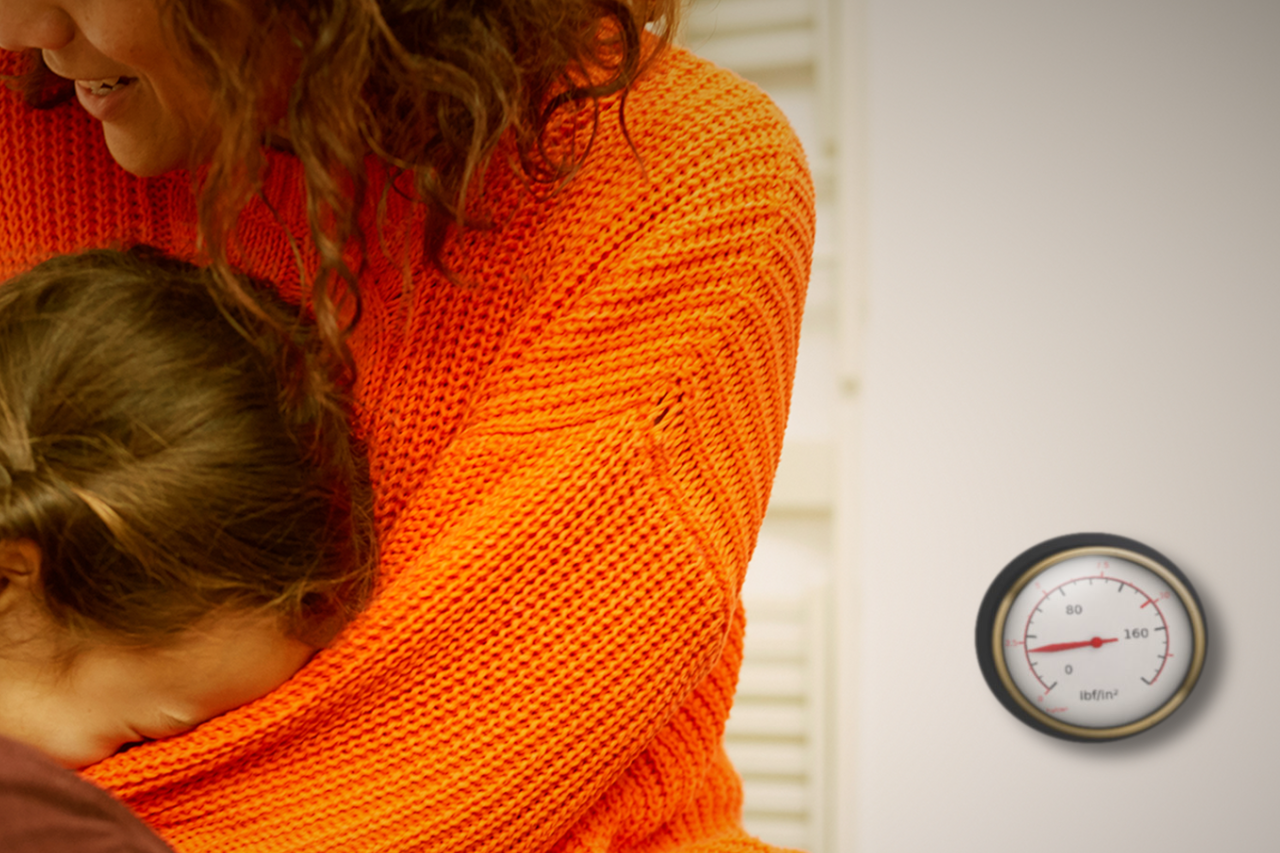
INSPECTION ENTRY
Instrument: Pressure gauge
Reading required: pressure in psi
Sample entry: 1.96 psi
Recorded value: 30 psi
